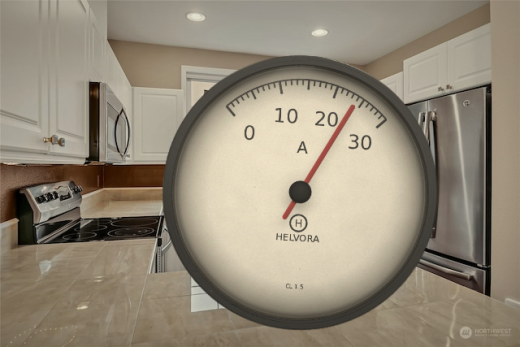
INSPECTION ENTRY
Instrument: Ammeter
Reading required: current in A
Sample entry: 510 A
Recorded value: 24 A
